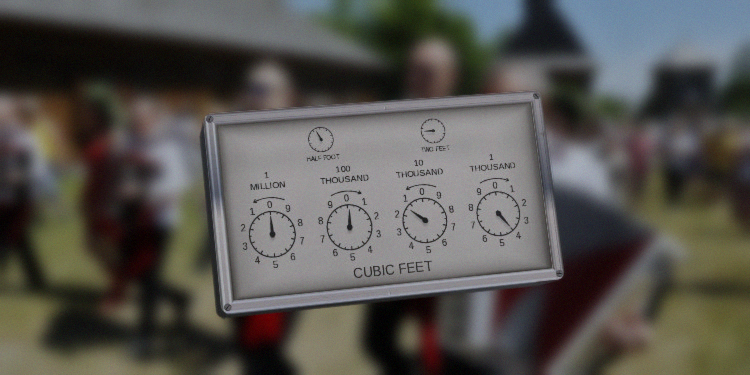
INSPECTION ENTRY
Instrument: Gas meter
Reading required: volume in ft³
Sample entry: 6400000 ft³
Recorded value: 1400 ft³
